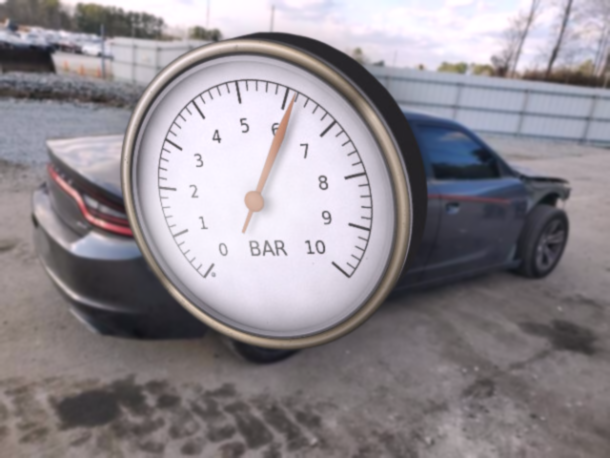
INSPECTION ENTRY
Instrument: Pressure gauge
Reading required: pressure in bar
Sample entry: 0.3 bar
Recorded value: 6.2 bar
